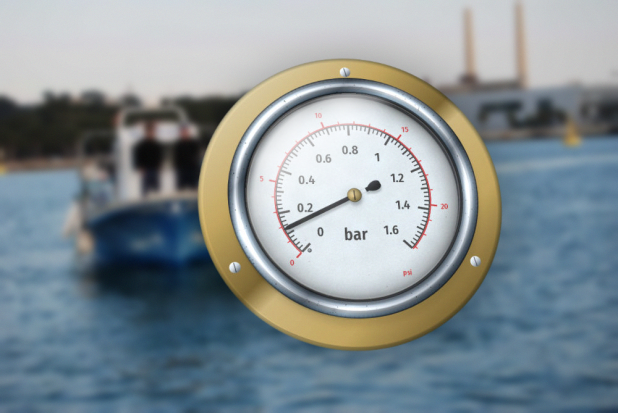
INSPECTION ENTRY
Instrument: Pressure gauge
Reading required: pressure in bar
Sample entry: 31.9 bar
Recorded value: 0.12 bar
